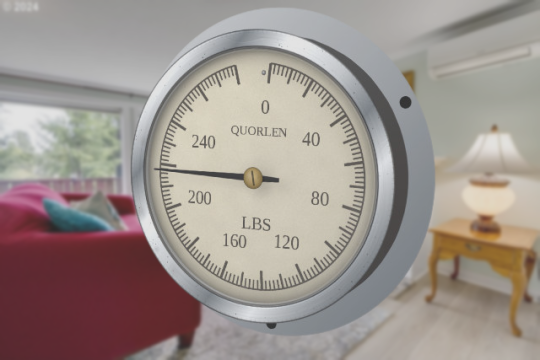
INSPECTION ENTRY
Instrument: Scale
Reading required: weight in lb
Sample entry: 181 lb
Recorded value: 218 lb
